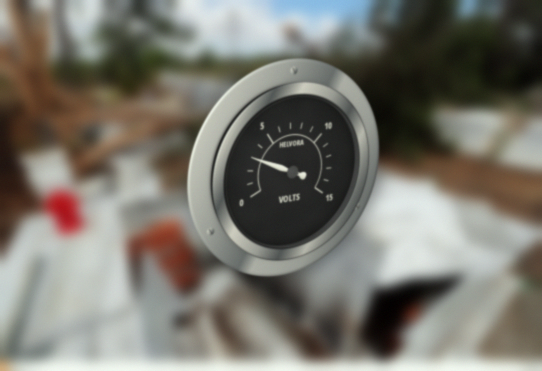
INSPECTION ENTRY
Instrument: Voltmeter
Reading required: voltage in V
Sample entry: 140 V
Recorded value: 3 V
